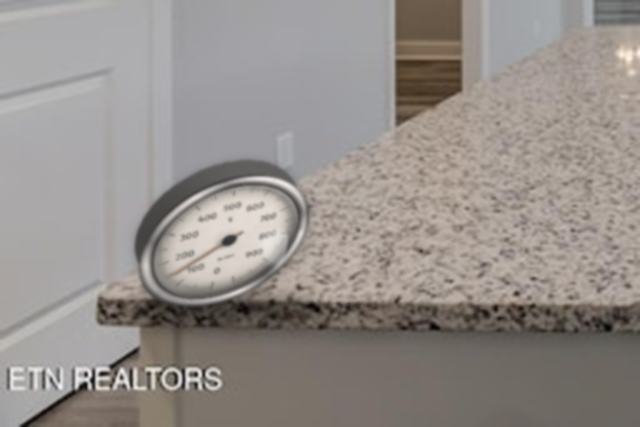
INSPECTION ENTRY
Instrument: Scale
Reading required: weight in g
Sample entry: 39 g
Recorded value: 150 g
